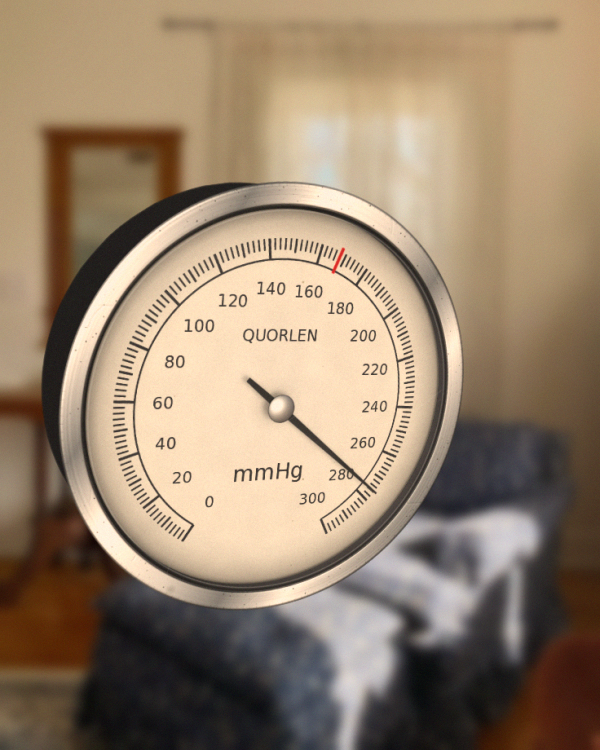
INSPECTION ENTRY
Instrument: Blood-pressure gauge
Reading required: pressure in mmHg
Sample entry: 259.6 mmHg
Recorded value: 276 mmHg
